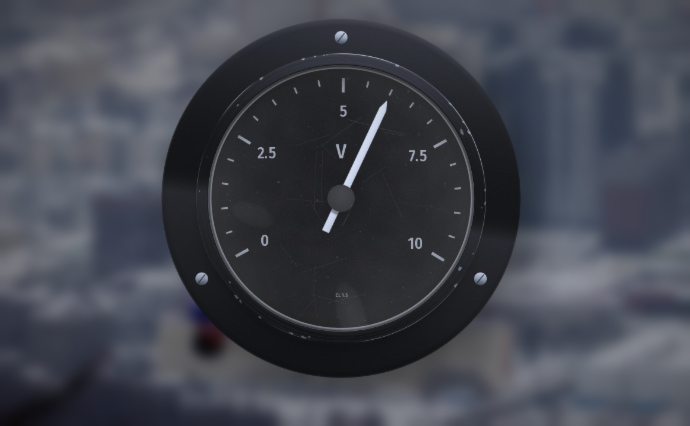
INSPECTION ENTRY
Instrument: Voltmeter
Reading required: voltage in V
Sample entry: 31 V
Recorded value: 6 V
